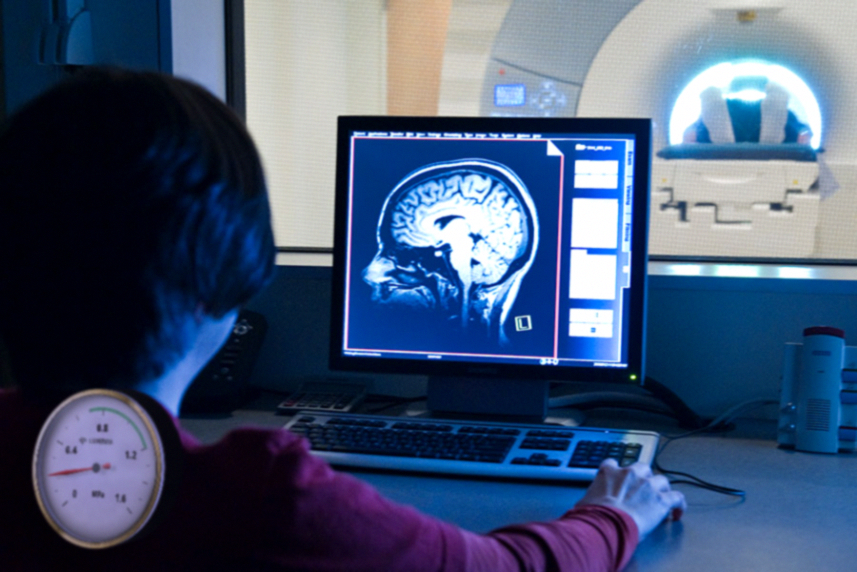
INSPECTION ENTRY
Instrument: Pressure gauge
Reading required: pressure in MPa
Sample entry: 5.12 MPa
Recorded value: 0.2 MPa
